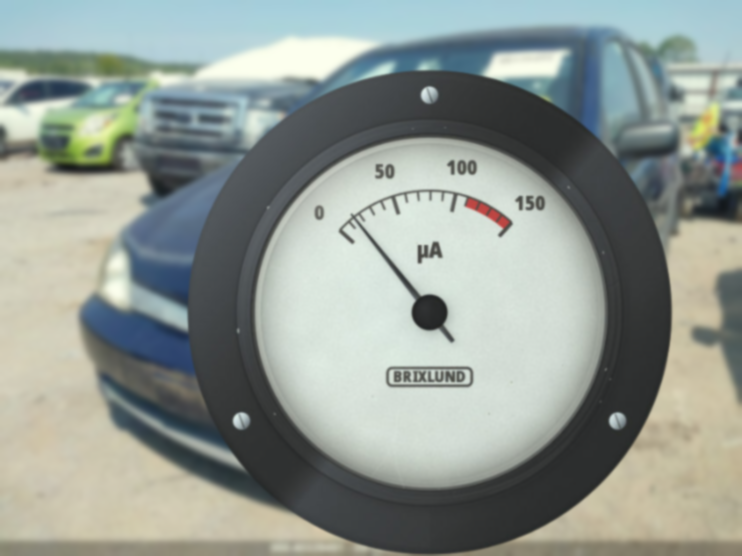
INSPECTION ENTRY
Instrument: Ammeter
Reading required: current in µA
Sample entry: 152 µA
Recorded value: 15 µA
